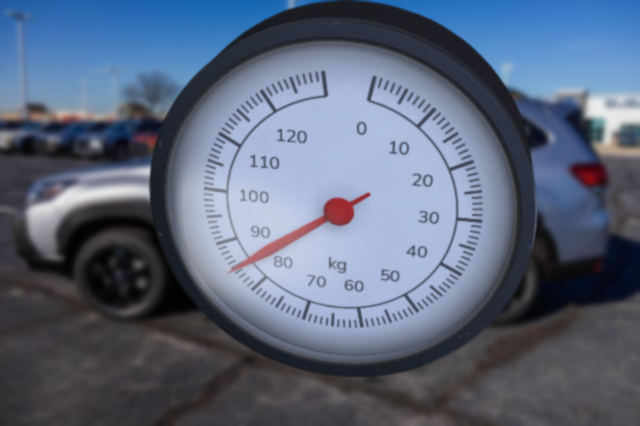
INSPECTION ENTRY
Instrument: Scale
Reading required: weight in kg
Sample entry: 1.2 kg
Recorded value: 85 kg
